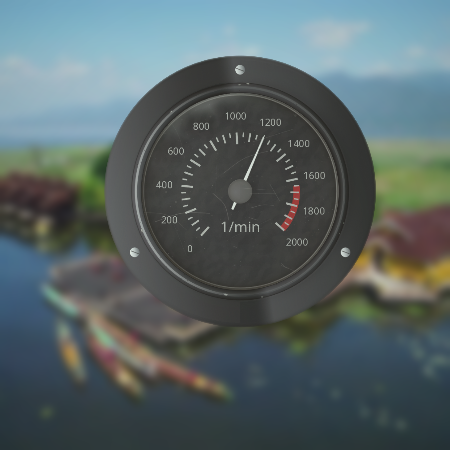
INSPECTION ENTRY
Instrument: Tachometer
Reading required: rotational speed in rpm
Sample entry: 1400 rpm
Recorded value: 1200 rpm
